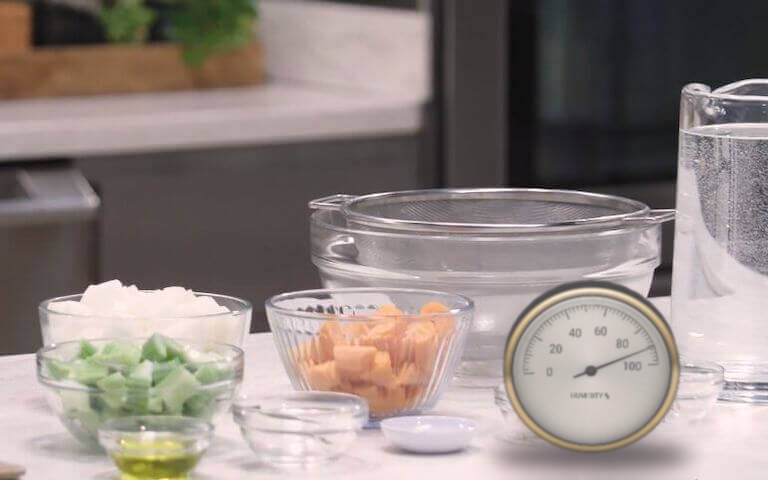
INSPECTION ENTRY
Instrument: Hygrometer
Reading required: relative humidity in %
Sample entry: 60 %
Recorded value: 90 %
